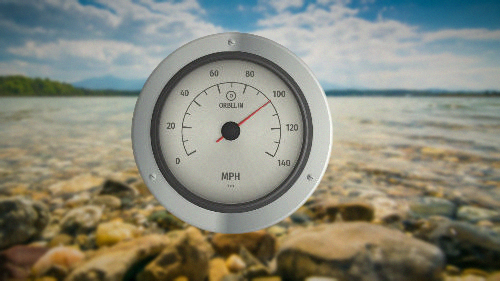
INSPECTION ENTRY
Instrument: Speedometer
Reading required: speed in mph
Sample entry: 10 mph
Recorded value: 100 mph
